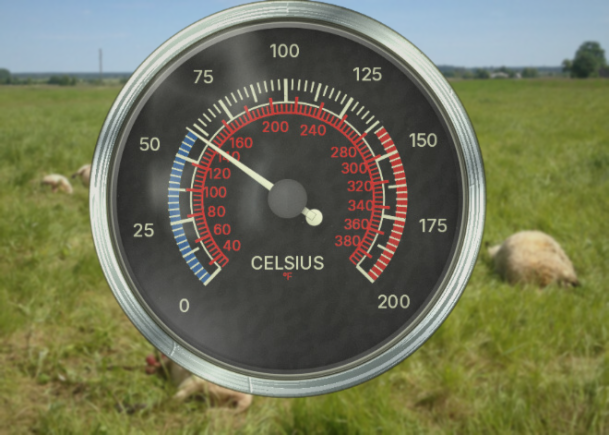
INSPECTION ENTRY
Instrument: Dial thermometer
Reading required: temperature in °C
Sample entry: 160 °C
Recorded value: 60 °C
